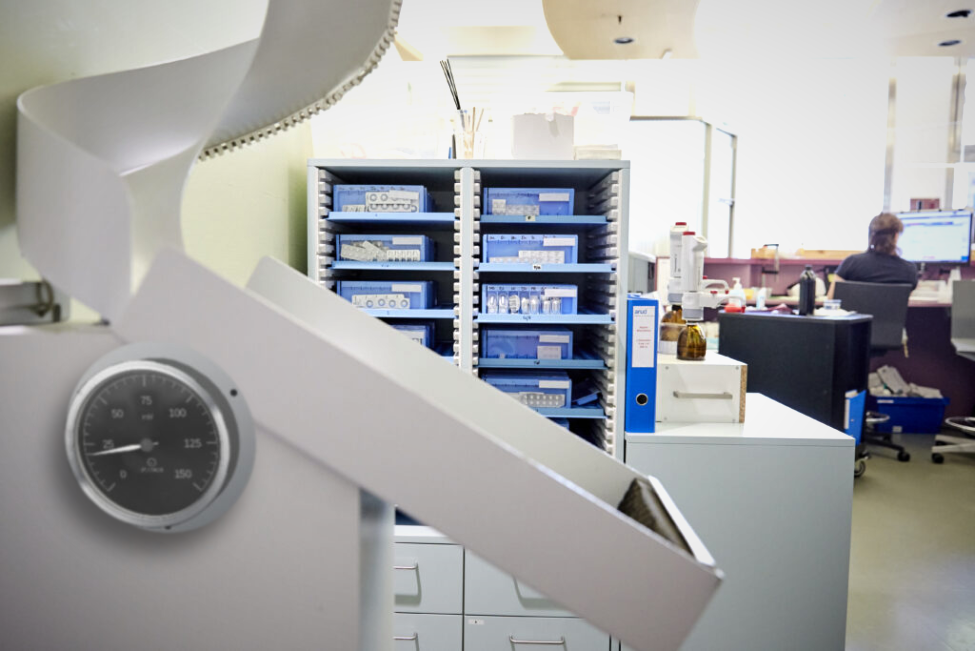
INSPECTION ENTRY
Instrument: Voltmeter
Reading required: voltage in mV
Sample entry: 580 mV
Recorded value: 20 mV
